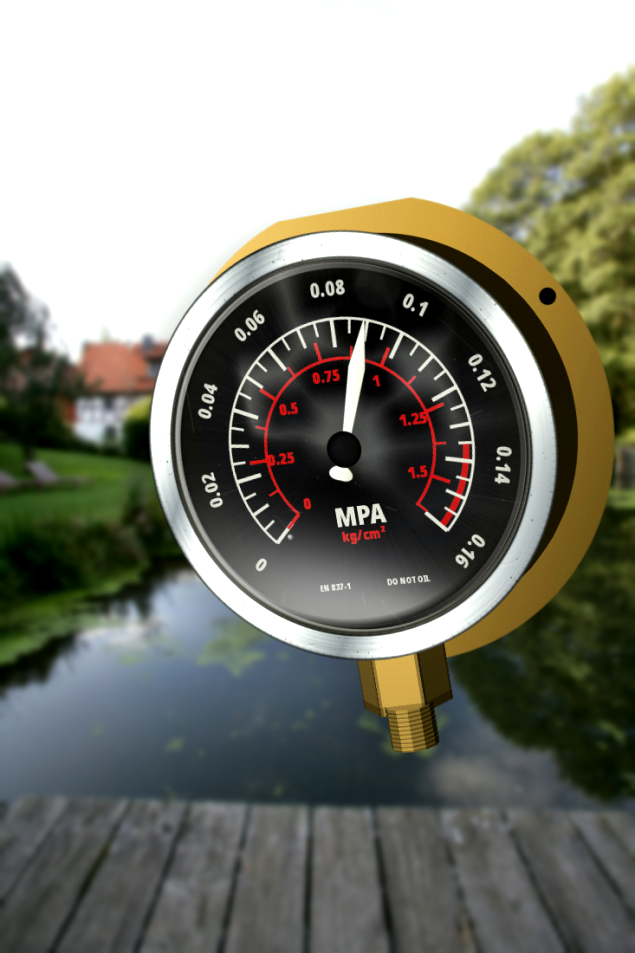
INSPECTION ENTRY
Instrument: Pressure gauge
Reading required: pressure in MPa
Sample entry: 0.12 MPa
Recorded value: 0.09 MPa
